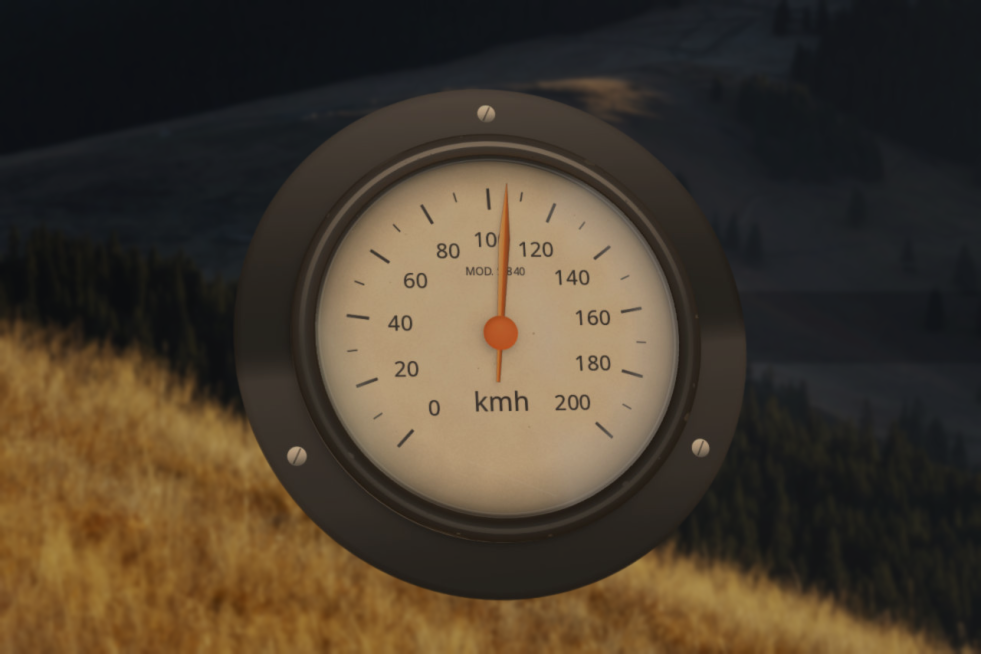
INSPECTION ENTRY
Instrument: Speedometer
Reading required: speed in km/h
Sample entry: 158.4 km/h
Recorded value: 105 km/h
